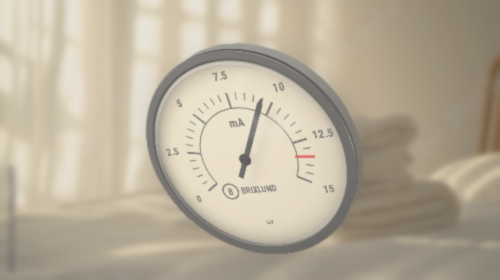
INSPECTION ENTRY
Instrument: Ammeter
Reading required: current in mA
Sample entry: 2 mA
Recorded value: 9.5 mA
